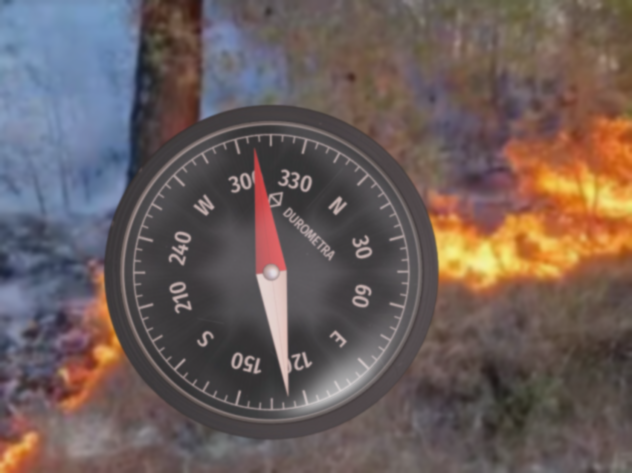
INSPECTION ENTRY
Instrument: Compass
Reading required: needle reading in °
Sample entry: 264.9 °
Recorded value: 307.5 °
